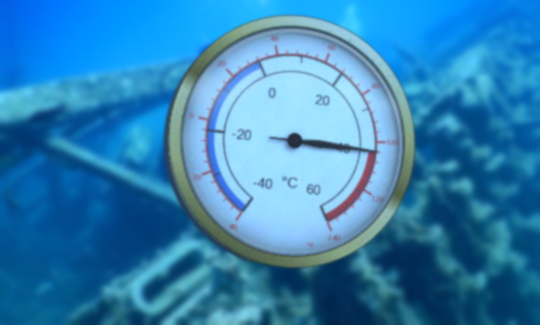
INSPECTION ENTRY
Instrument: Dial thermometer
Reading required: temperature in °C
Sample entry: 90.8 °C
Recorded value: 40 °C
